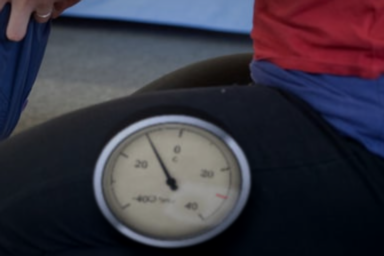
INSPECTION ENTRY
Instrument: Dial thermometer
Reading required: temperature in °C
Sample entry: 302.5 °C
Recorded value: -10 °C
